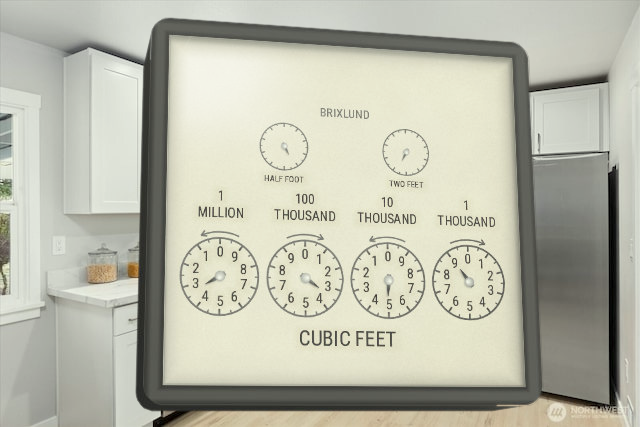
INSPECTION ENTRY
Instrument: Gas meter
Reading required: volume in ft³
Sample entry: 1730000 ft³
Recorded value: 334900 ft³
